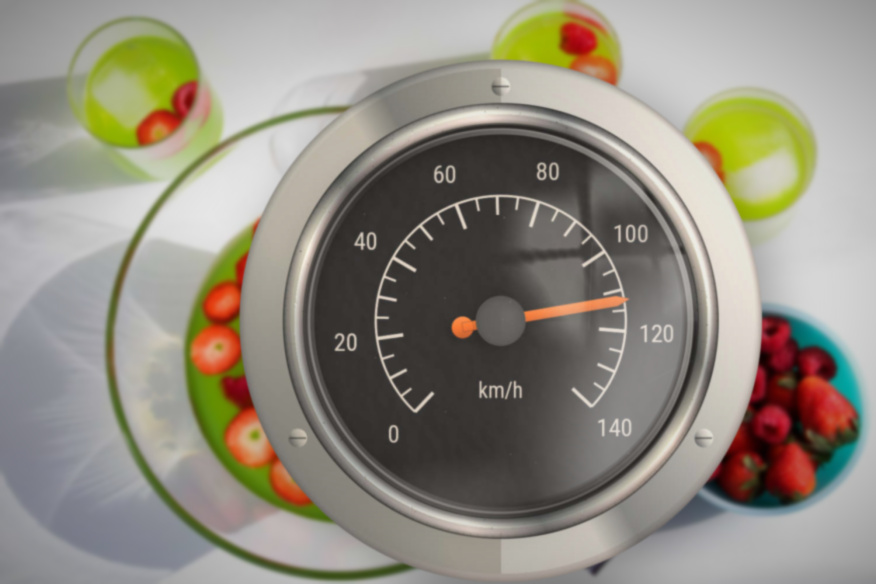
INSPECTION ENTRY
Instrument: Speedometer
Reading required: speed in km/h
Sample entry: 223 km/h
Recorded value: 112.5 km/h
